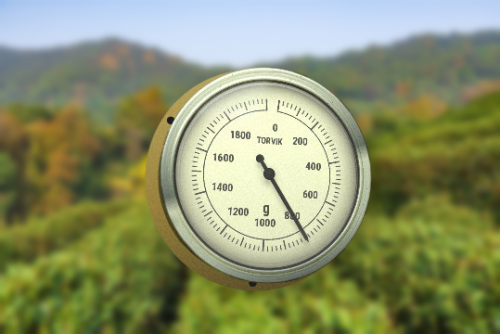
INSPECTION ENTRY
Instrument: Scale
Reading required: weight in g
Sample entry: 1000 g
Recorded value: 800 g
